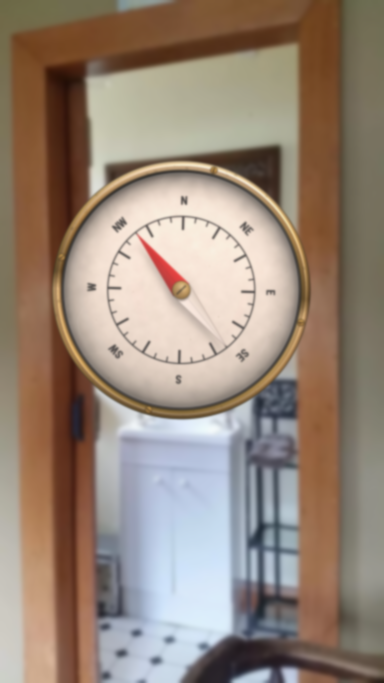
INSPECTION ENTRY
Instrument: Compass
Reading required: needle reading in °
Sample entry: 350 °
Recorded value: 320 °
